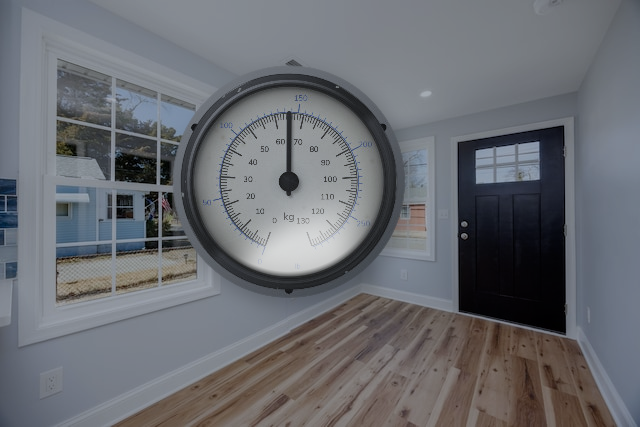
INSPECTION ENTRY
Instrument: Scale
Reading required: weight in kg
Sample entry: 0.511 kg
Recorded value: 65 kg
